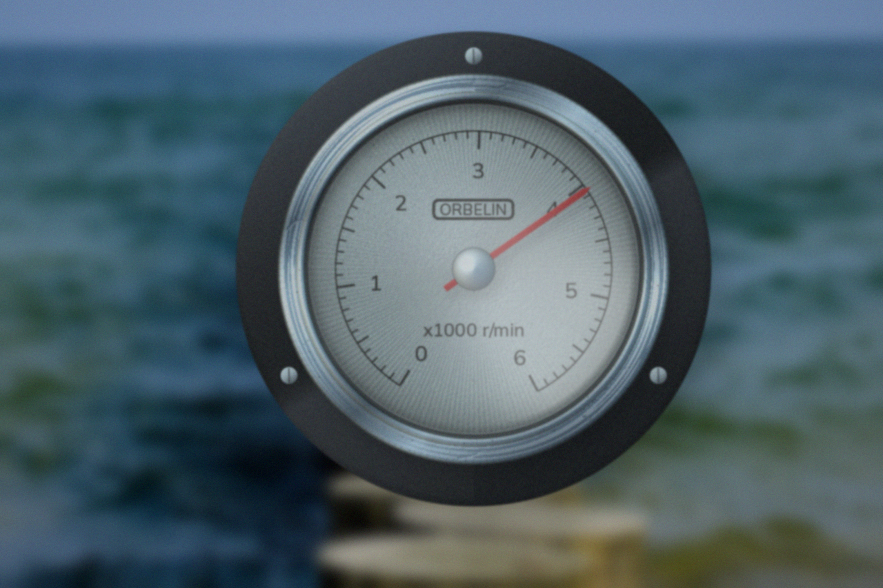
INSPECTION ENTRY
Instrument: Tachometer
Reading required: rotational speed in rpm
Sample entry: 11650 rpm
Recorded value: 4050 rpm
